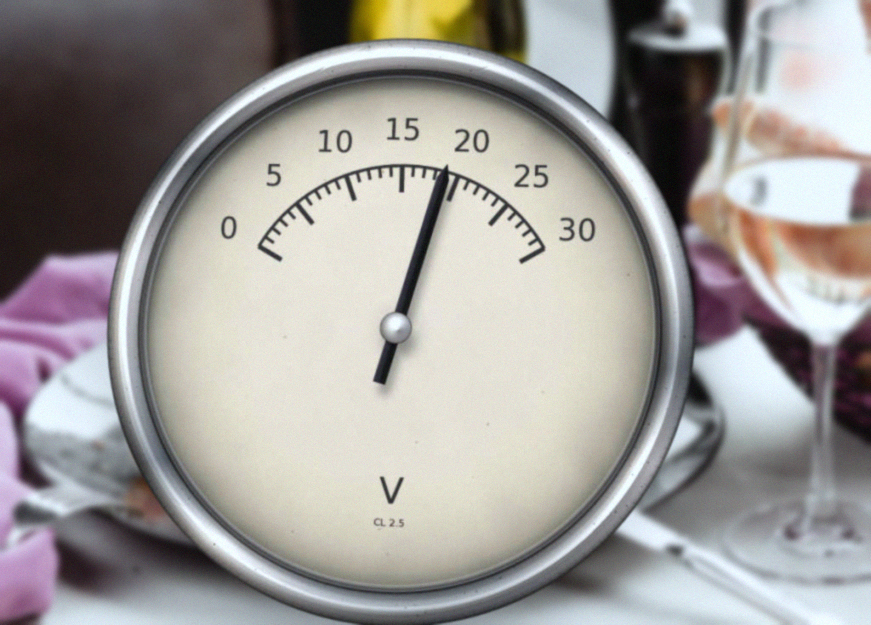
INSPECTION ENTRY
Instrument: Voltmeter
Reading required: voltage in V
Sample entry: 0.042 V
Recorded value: 19 V
